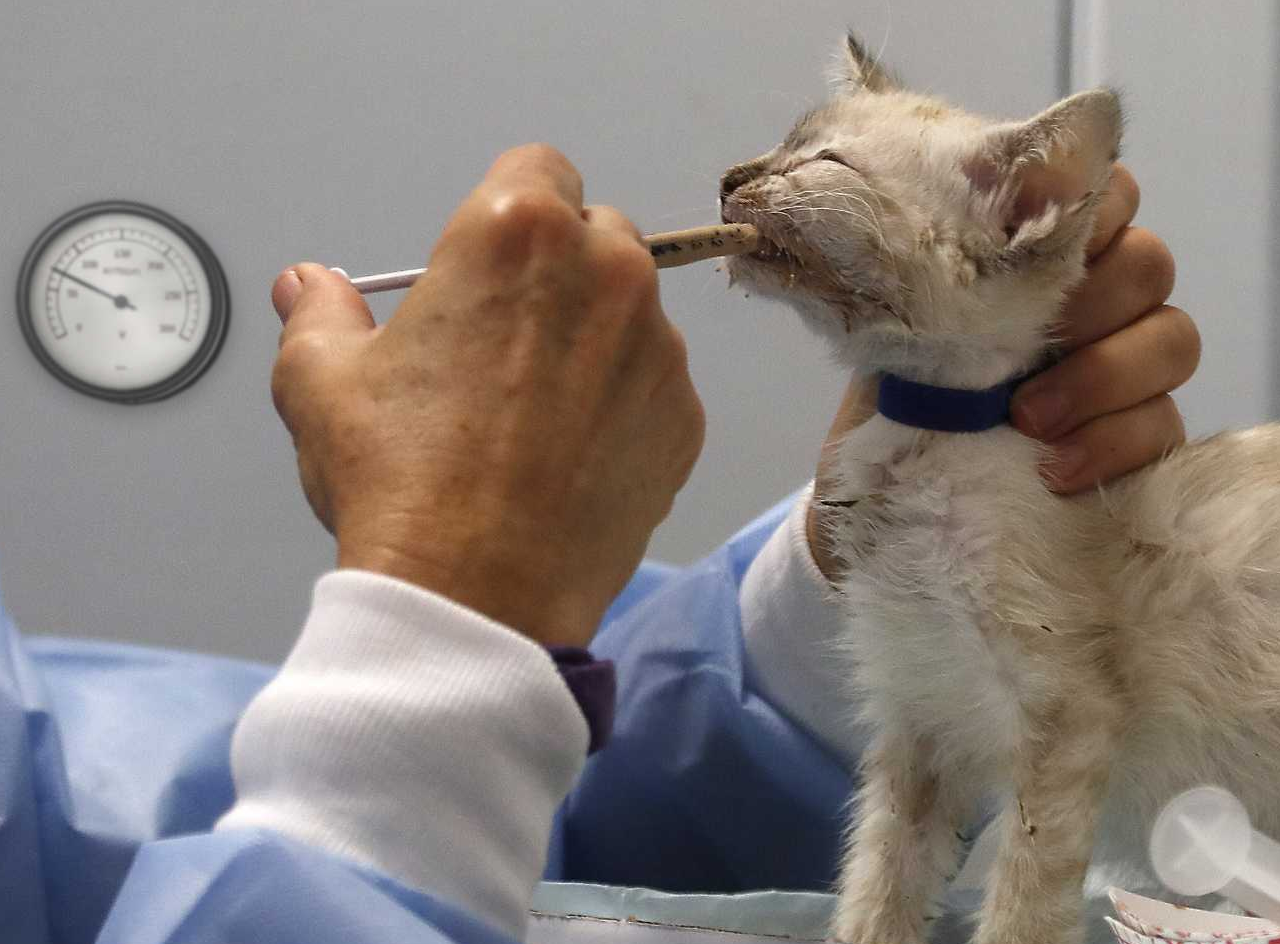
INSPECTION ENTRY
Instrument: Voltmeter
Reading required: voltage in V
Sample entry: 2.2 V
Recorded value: 70 V
